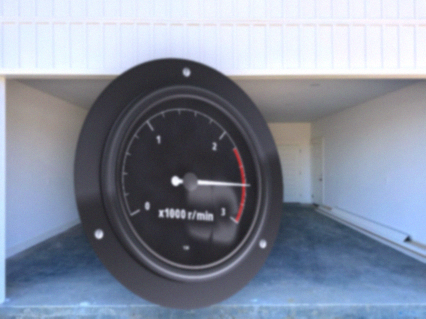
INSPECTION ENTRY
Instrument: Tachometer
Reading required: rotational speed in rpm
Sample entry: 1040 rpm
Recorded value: 2600 rpm
